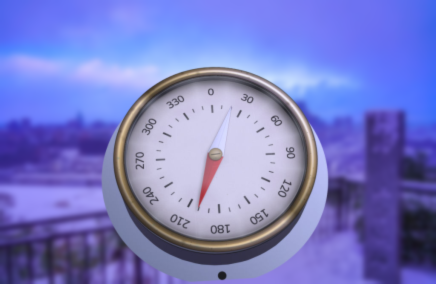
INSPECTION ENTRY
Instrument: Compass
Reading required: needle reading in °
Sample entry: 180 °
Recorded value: 200 °
